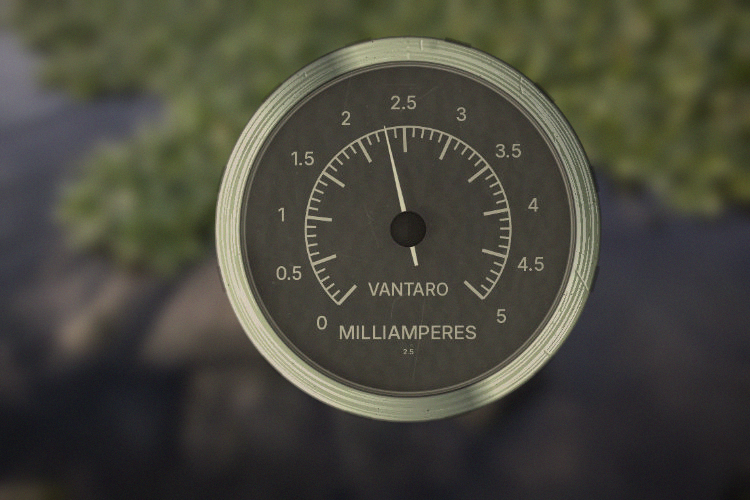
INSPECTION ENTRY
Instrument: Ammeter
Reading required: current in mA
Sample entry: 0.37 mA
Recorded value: 2.3 mA
